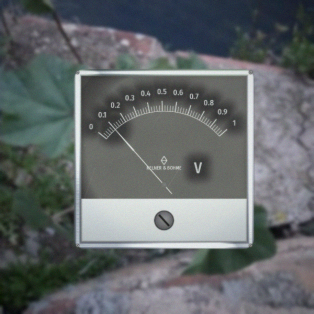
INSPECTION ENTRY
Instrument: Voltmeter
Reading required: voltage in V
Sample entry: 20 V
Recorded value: 0.1 V
